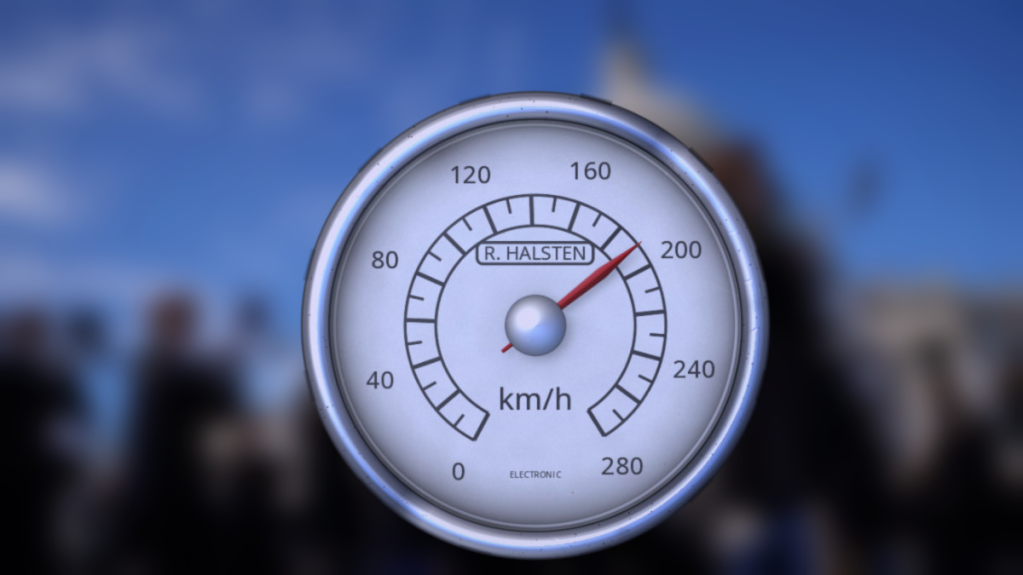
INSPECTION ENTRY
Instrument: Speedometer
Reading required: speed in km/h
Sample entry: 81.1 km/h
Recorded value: 190 km/h
